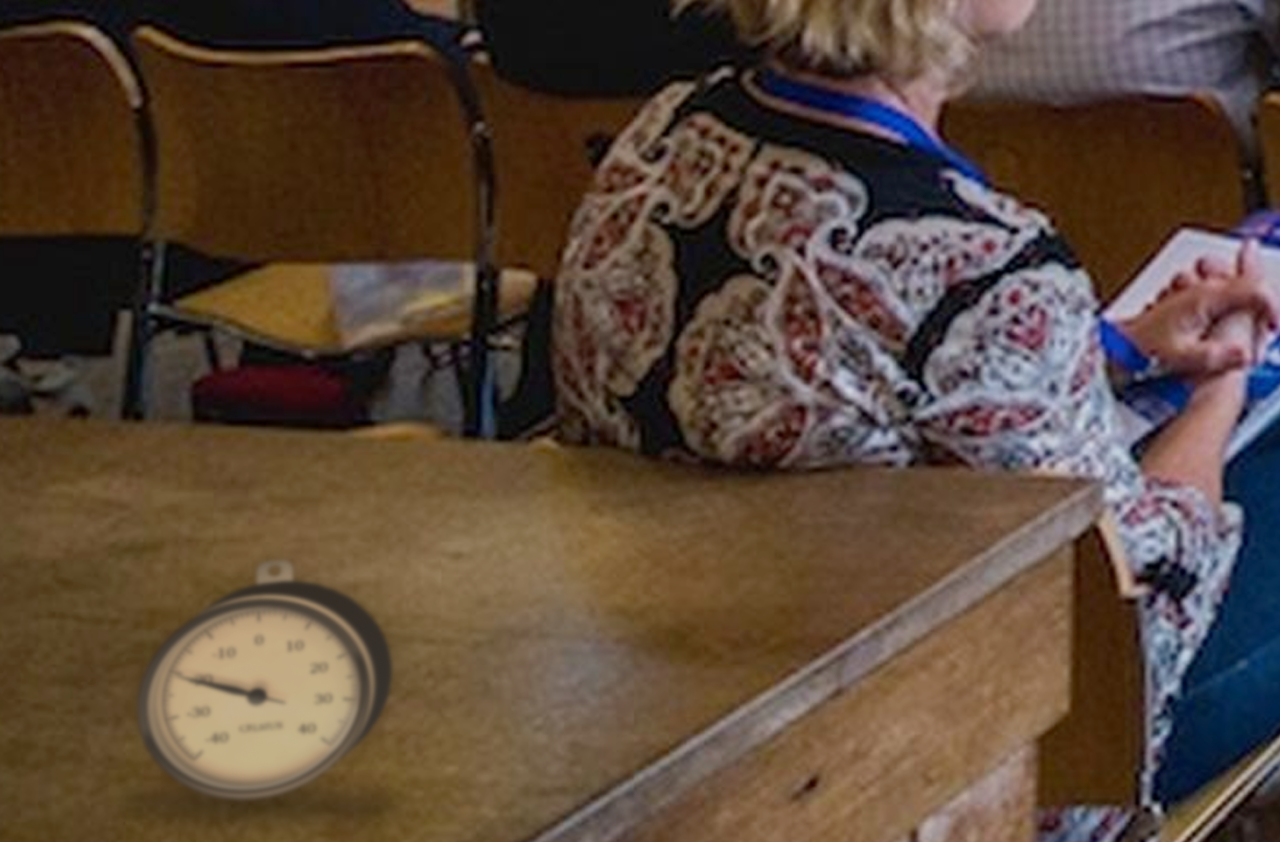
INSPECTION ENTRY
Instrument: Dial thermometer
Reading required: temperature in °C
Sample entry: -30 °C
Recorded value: -20 °C
